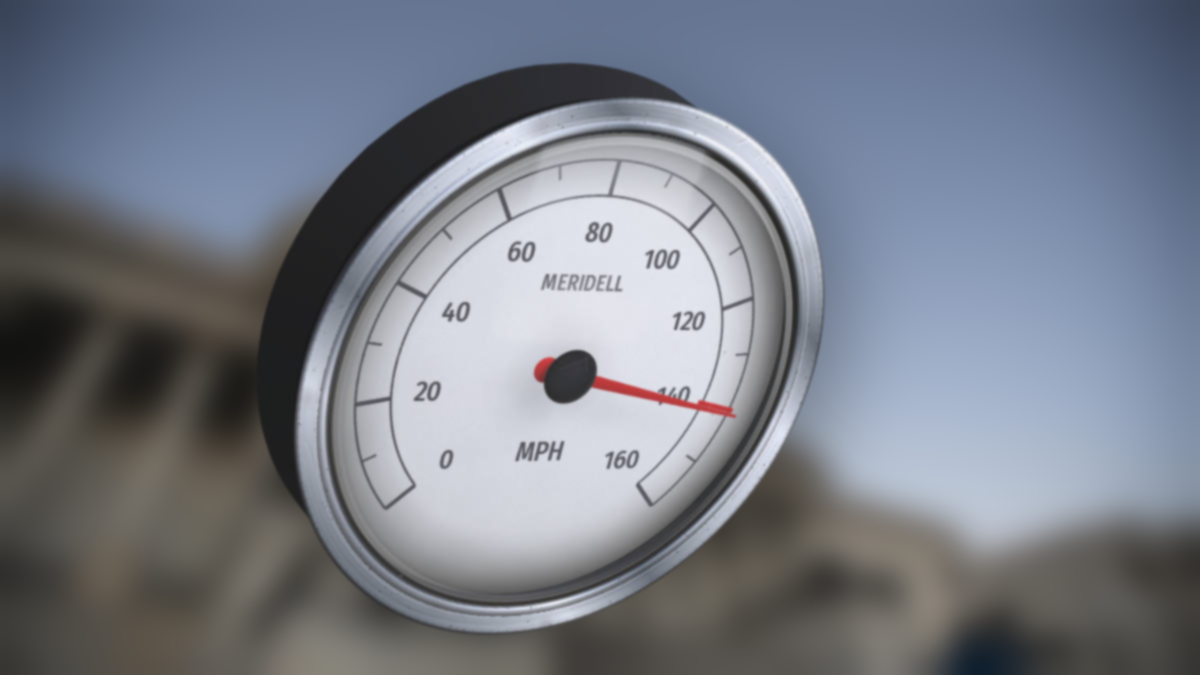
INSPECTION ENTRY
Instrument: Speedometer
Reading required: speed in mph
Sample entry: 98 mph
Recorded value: 140 mph
